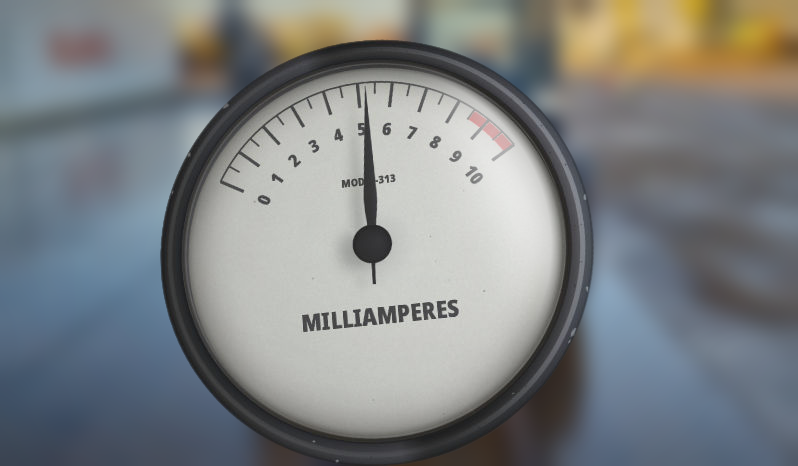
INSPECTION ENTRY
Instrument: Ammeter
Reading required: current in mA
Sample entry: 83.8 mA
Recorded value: 5.25 mA
